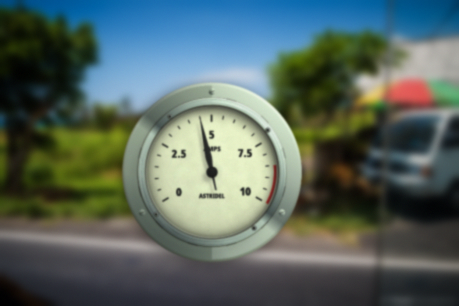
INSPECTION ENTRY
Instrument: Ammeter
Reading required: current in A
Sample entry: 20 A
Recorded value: 4.5 A
